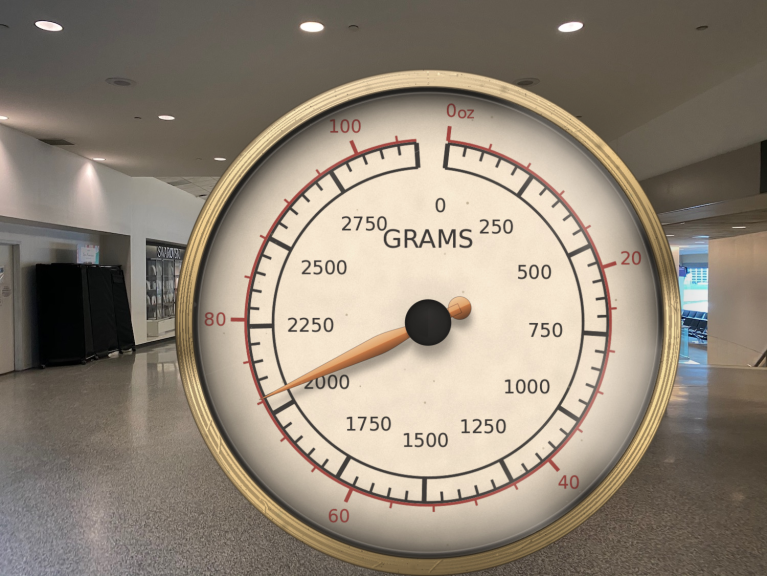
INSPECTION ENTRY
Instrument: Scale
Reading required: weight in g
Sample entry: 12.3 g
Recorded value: 2050 g
